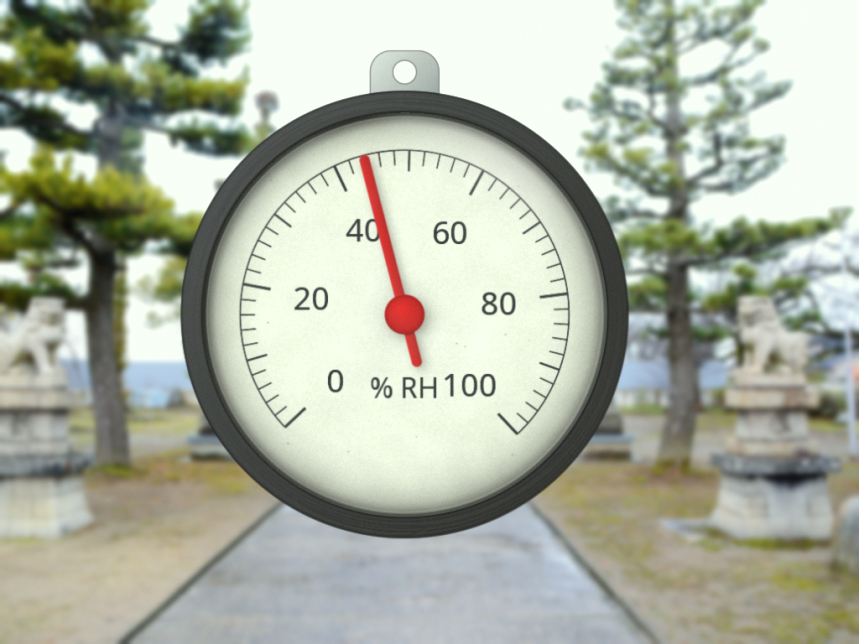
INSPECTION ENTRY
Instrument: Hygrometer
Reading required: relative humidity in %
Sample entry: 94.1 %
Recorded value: 44 %
